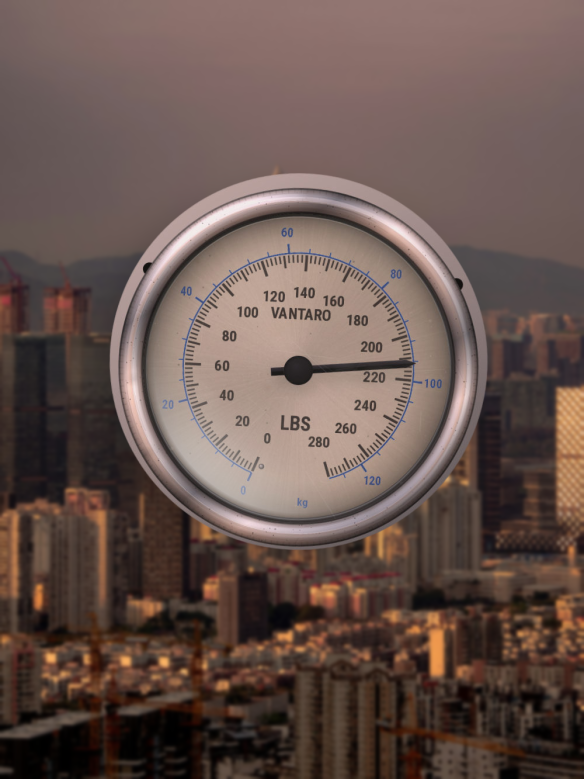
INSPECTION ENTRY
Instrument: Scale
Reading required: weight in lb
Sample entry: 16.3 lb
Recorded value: 212 lb
